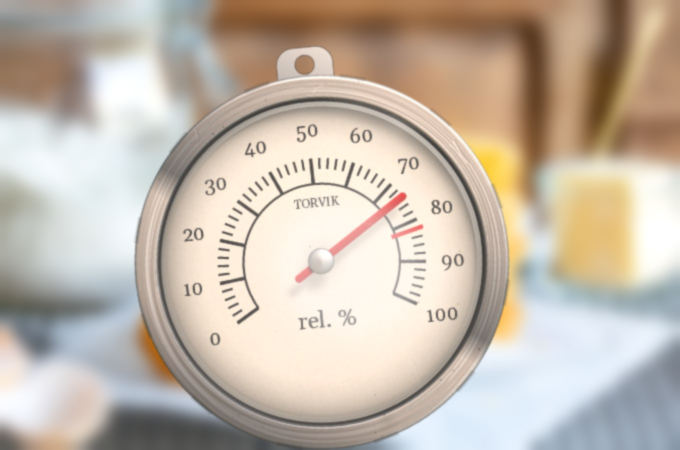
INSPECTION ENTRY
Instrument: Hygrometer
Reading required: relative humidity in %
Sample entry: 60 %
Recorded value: 74 %
